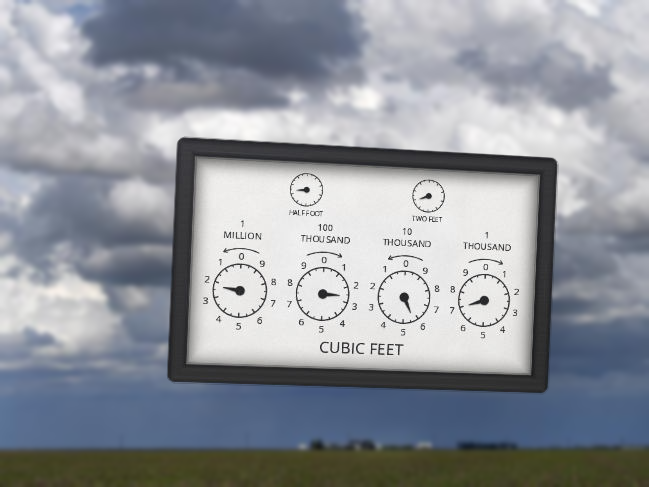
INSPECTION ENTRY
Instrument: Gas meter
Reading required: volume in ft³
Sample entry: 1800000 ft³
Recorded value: 225700 ft³
